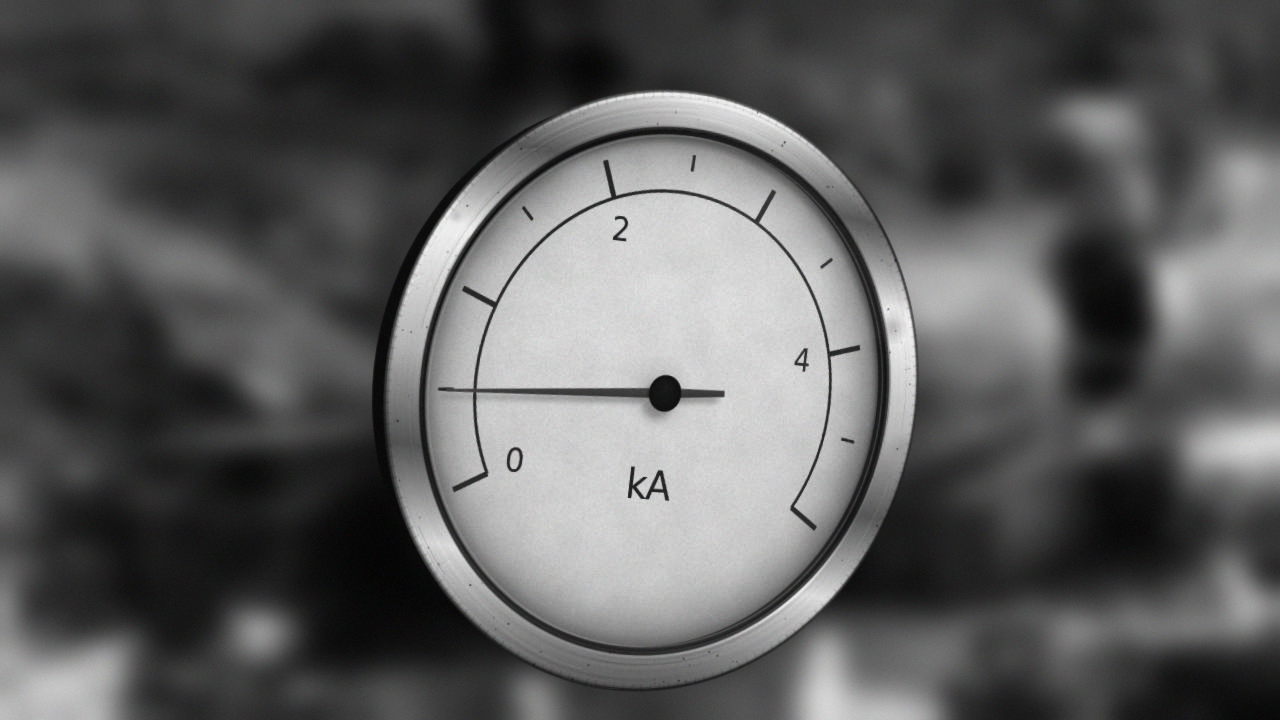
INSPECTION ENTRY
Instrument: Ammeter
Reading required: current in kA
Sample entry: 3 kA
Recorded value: 0.5 kA
